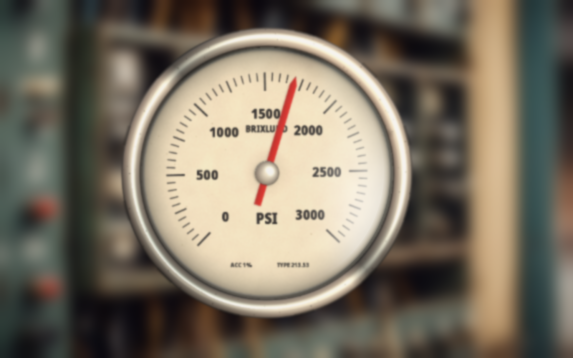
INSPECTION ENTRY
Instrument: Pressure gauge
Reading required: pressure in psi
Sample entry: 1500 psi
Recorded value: 1700 psi
